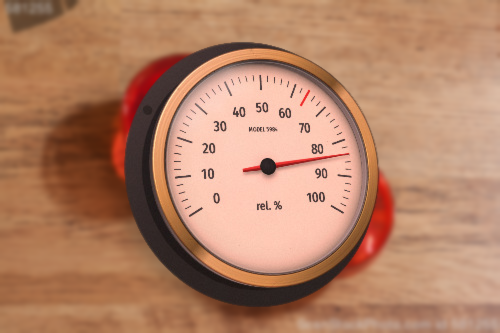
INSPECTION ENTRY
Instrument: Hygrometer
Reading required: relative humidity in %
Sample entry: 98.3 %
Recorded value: 84 %
